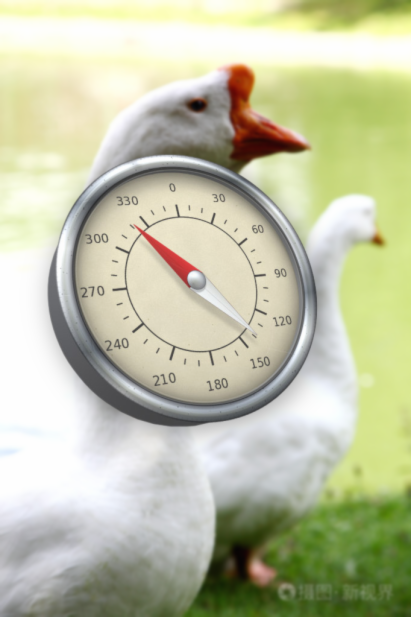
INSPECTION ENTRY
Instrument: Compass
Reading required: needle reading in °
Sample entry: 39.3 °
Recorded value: 320 °
